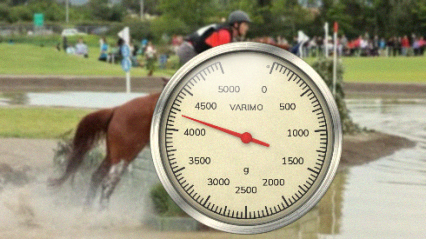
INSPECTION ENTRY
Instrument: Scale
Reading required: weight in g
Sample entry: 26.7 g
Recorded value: 4200 g
